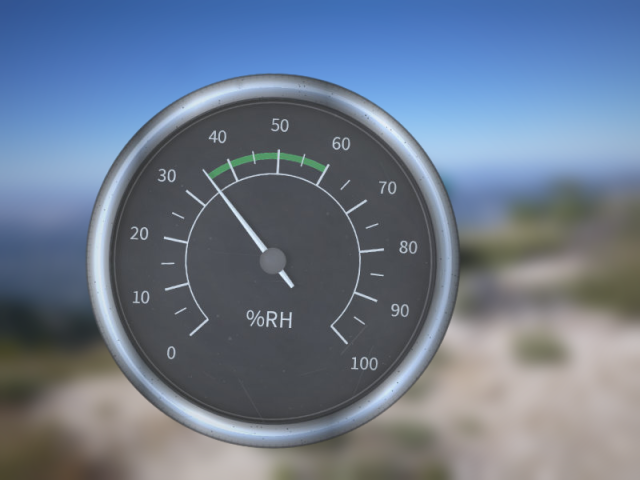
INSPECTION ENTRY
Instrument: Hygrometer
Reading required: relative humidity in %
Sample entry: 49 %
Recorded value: 35 %
